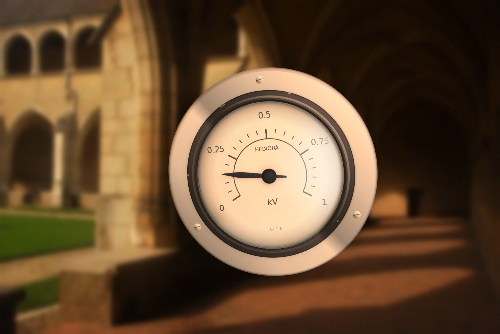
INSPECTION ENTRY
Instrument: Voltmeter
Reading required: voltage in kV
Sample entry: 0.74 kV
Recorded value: 0.15 kV
